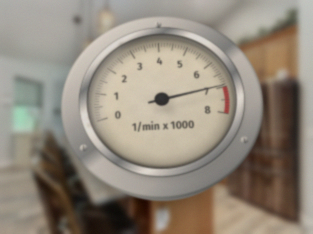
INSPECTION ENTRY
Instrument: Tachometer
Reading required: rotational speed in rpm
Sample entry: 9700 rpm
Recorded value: 7000 rpm
